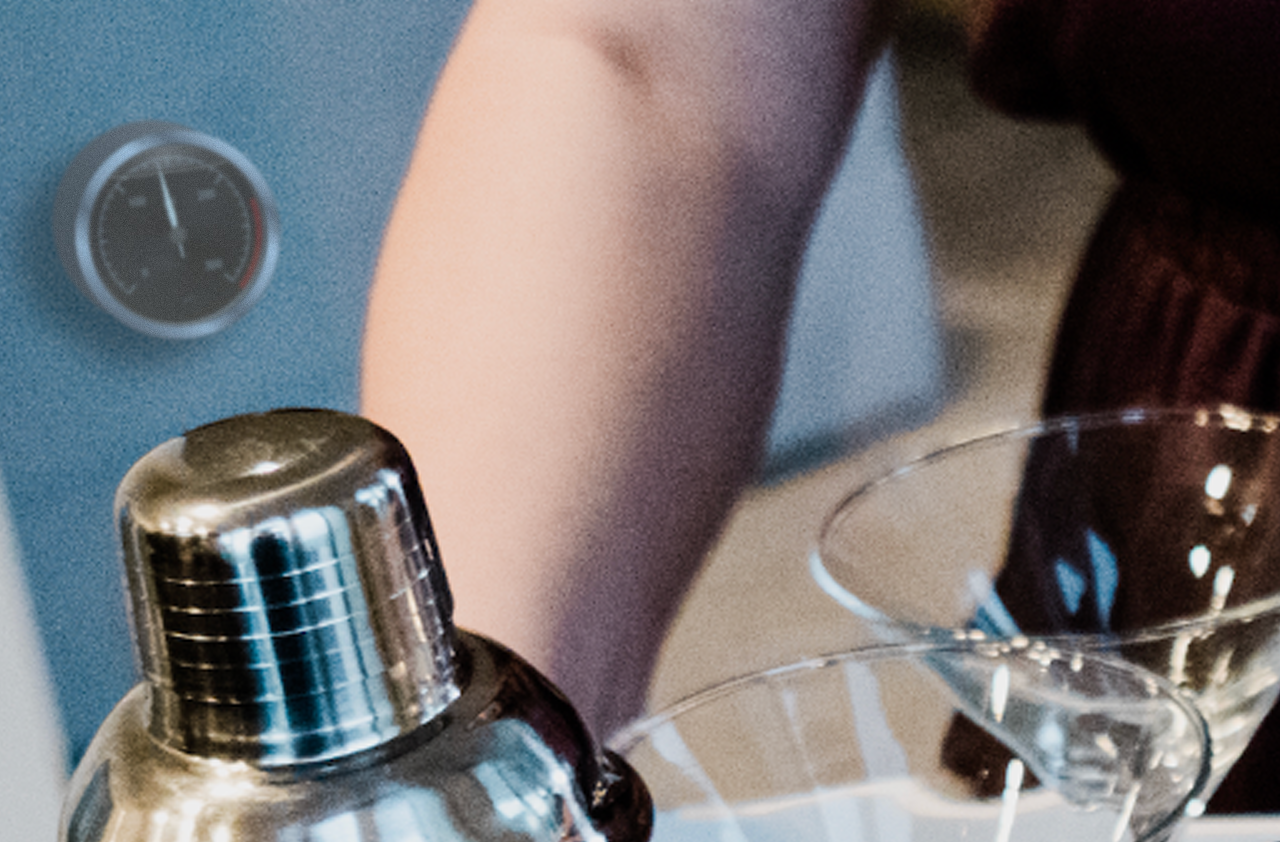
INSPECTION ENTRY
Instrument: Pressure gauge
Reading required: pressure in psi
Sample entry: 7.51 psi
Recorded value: 140 psi
